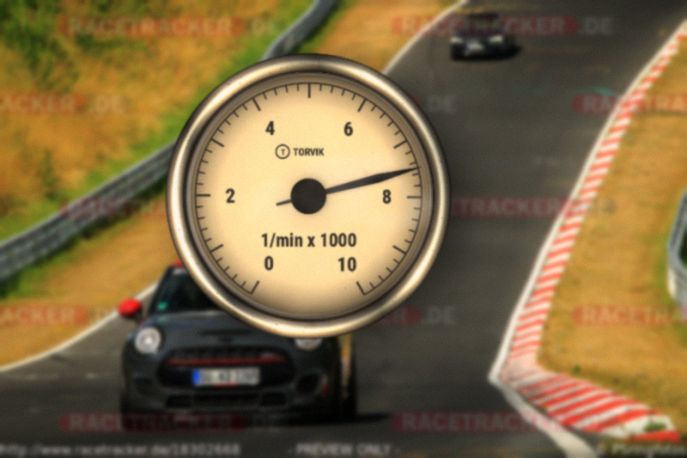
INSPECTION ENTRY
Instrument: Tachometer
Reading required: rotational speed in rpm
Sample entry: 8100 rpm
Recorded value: 7500 rpm
